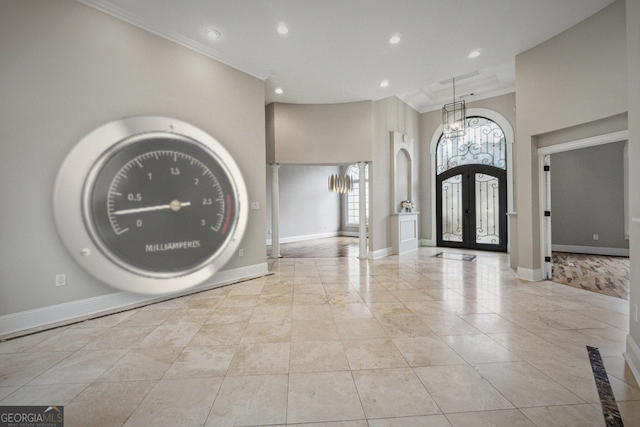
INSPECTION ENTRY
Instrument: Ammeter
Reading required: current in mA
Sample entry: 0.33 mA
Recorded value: 0.25 mA
